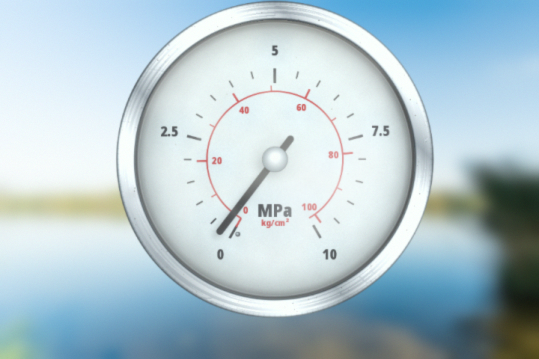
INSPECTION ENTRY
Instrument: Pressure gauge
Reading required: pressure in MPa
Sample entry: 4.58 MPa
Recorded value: 0.25 MPa
